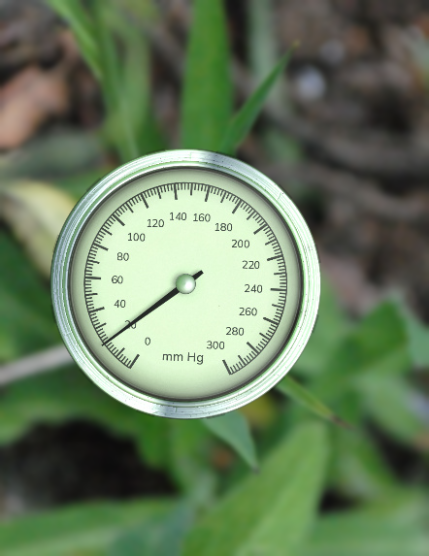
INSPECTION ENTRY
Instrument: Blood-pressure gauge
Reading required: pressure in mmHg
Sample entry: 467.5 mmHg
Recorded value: 20 mmHg
